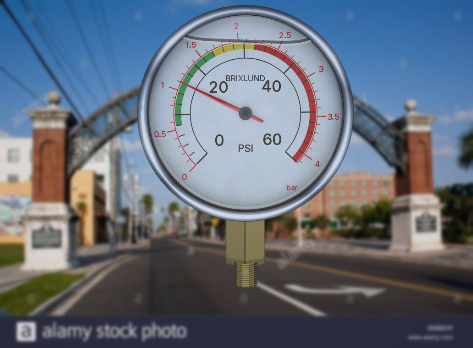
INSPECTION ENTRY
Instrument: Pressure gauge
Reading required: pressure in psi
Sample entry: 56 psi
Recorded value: 16 psi
